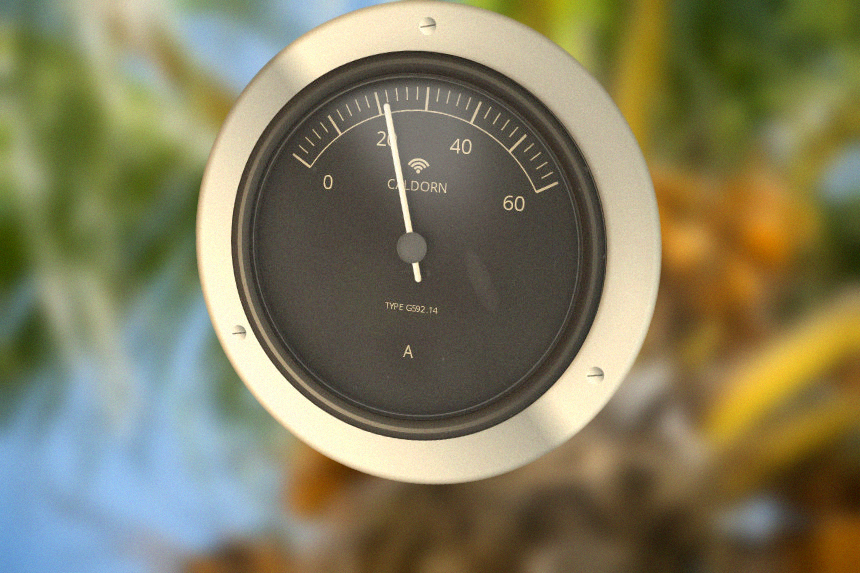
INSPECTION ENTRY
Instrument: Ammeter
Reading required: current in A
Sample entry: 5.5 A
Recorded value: 22 A
